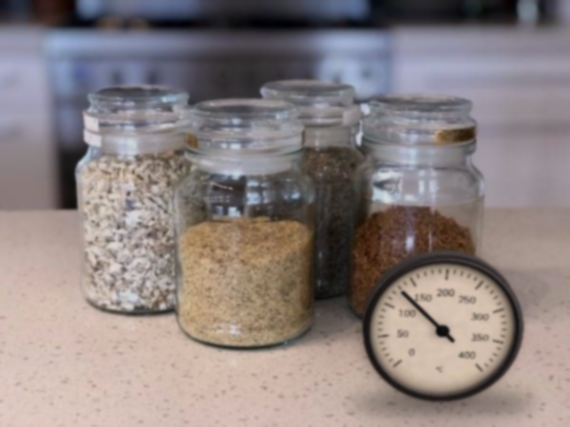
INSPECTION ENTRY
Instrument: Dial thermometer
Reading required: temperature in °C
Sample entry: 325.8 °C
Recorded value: 130 °C
